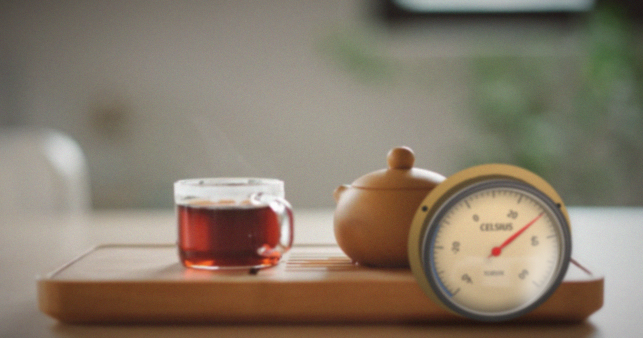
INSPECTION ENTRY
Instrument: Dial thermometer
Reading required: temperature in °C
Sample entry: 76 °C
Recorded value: 30 °C
